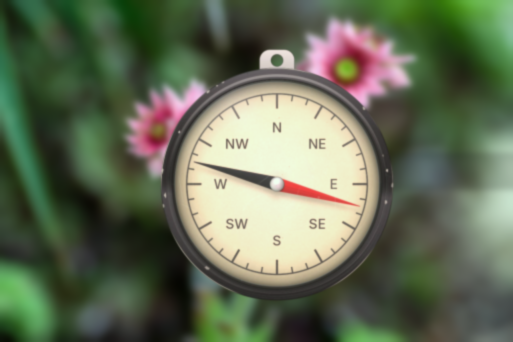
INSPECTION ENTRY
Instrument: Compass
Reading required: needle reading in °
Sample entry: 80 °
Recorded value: 105 °
